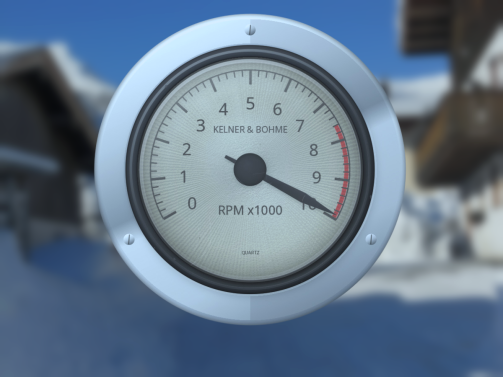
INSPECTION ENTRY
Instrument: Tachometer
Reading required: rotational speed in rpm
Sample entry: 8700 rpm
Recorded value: 9900 rpm
